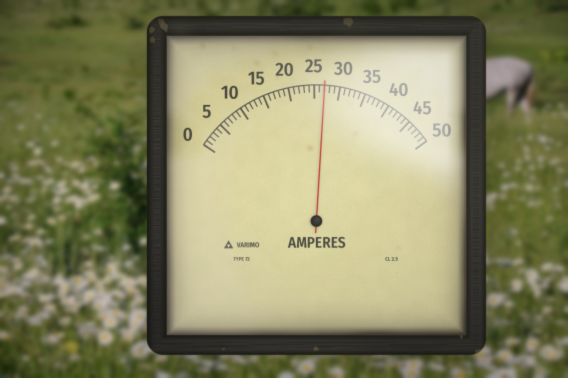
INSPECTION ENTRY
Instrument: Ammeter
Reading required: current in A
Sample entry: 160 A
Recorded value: 27 A
